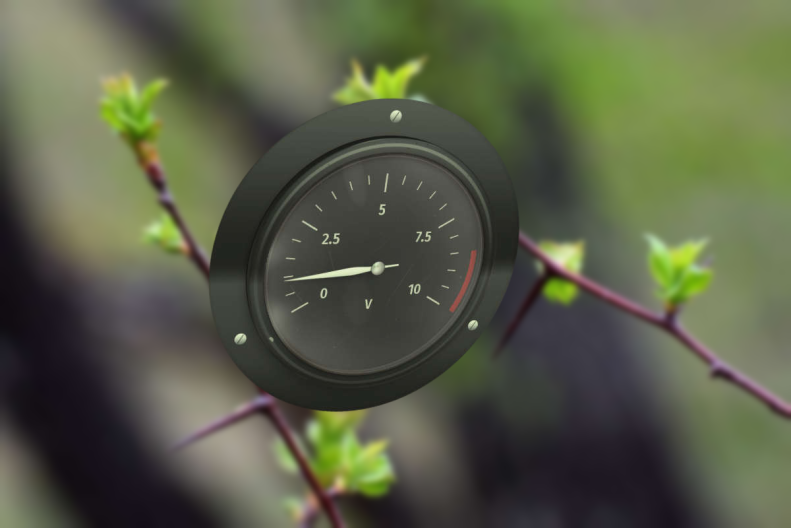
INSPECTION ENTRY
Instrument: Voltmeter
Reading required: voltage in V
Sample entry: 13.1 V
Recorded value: 1 V
